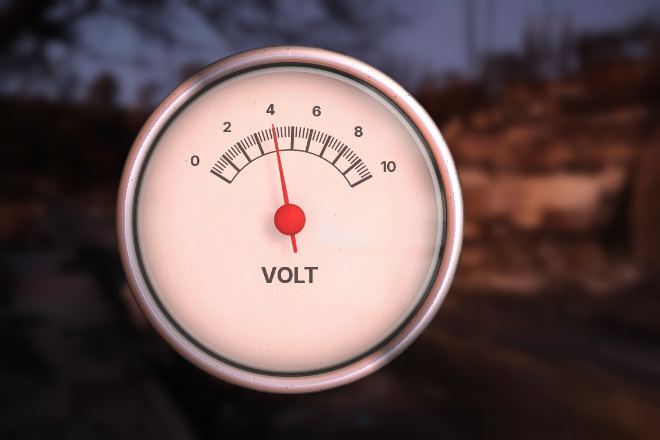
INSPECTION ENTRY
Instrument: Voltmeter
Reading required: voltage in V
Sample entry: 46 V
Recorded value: 4 V
